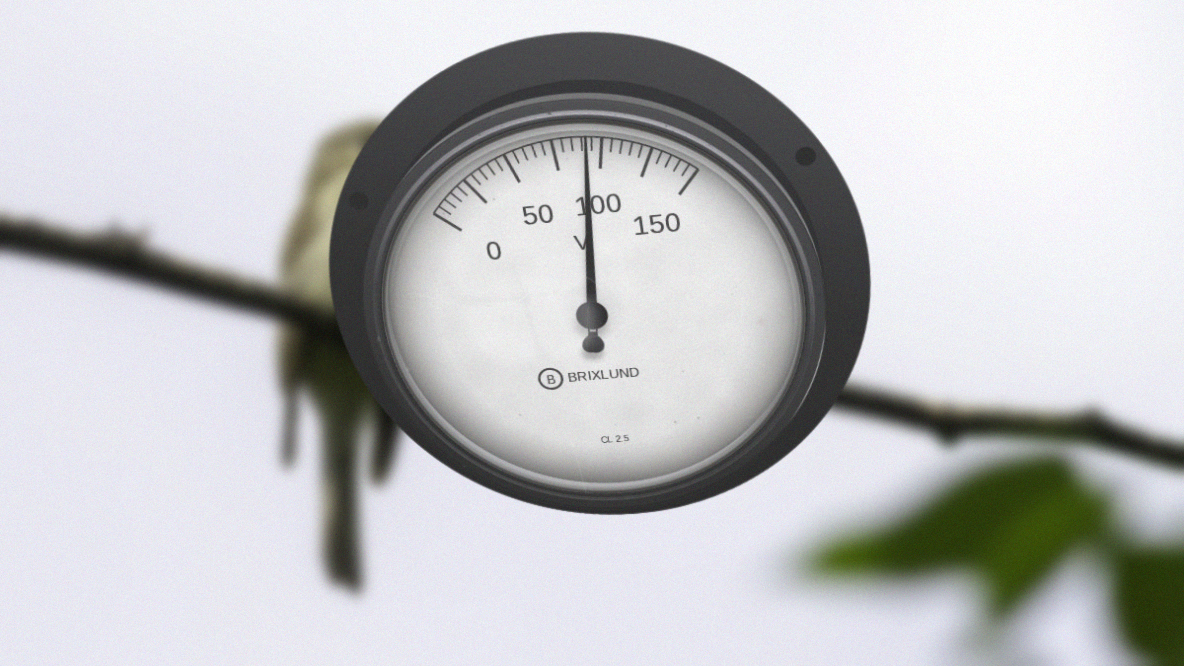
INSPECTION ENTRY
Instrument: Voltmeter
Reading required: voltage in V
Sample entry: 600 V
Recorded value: 92.5 V
